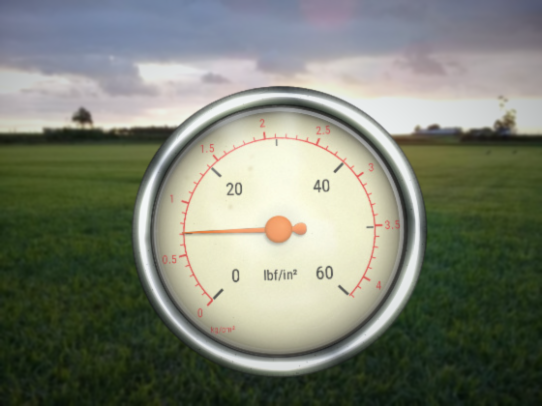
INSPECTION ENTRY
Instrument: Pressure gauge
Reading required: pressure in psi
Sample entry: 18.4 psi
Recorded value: 10 psi
